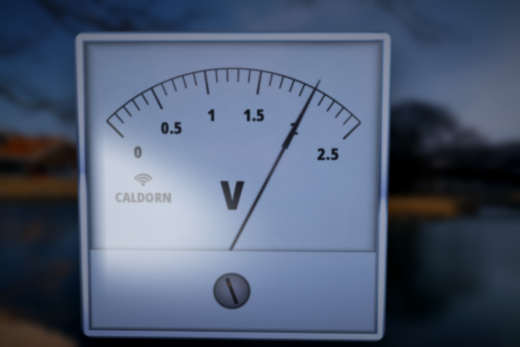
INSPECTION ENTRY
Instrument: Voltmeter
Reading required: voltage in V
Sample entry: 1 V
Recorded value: 2 V
